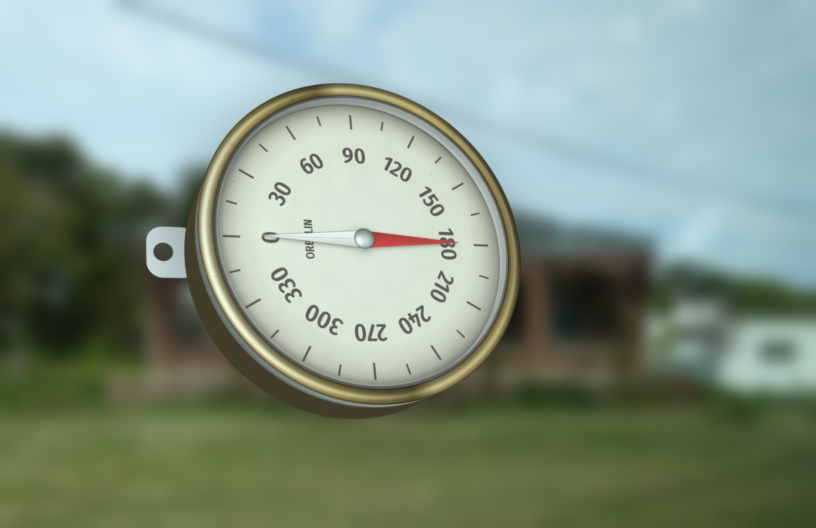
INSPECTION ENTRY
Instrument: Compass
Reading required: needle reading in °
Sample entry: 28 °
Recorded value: 180 °
